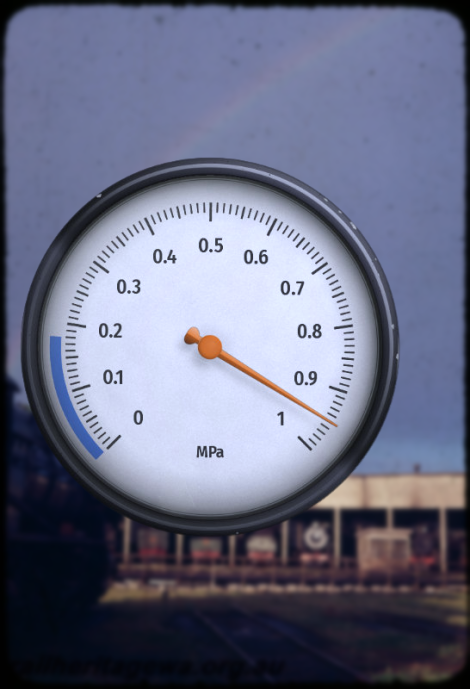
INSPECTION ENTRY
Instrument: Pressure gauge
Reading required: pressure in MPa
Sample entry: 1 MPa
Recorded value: 0.95 MPa
